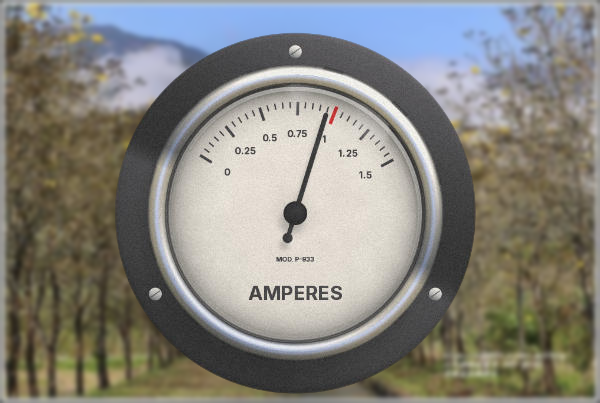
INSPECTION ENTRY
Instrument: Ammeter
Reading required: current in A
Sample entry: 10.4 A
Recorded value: 0.95 A
